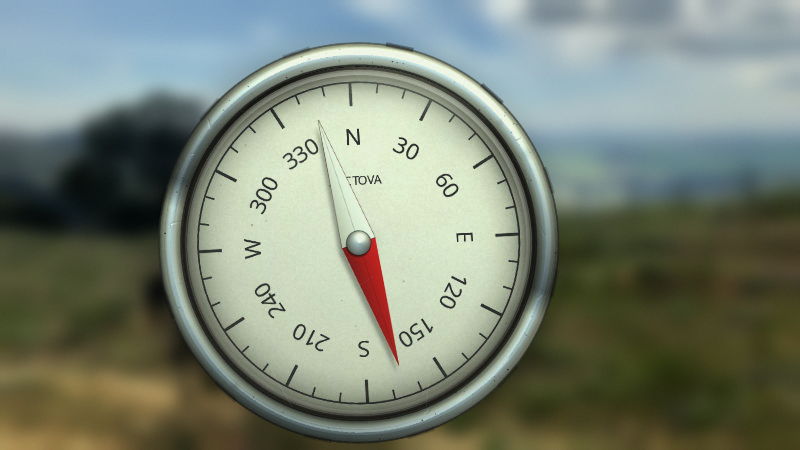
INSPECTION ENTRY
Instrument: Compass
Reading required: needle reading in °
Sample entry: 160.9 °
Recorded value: 165 °
